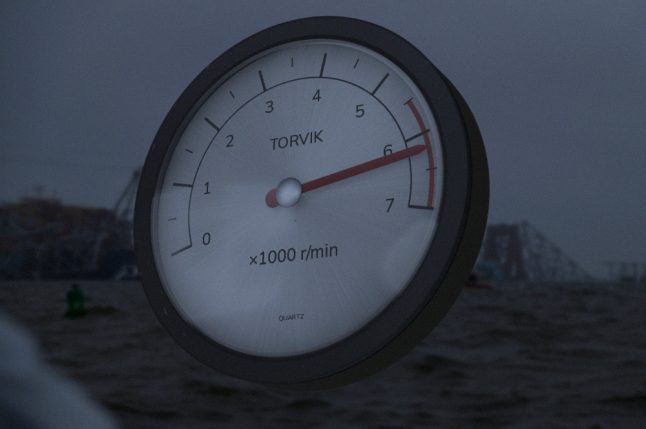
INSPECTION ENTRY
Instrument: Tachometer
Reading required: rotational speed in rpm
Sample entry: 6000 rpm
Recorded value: 6250 rpm
